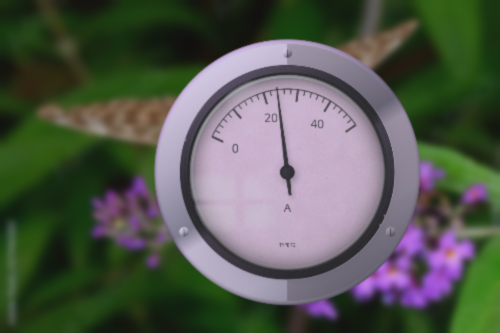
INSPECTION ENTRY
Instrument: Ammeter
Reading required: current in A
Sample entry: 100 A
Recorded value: 24 A
